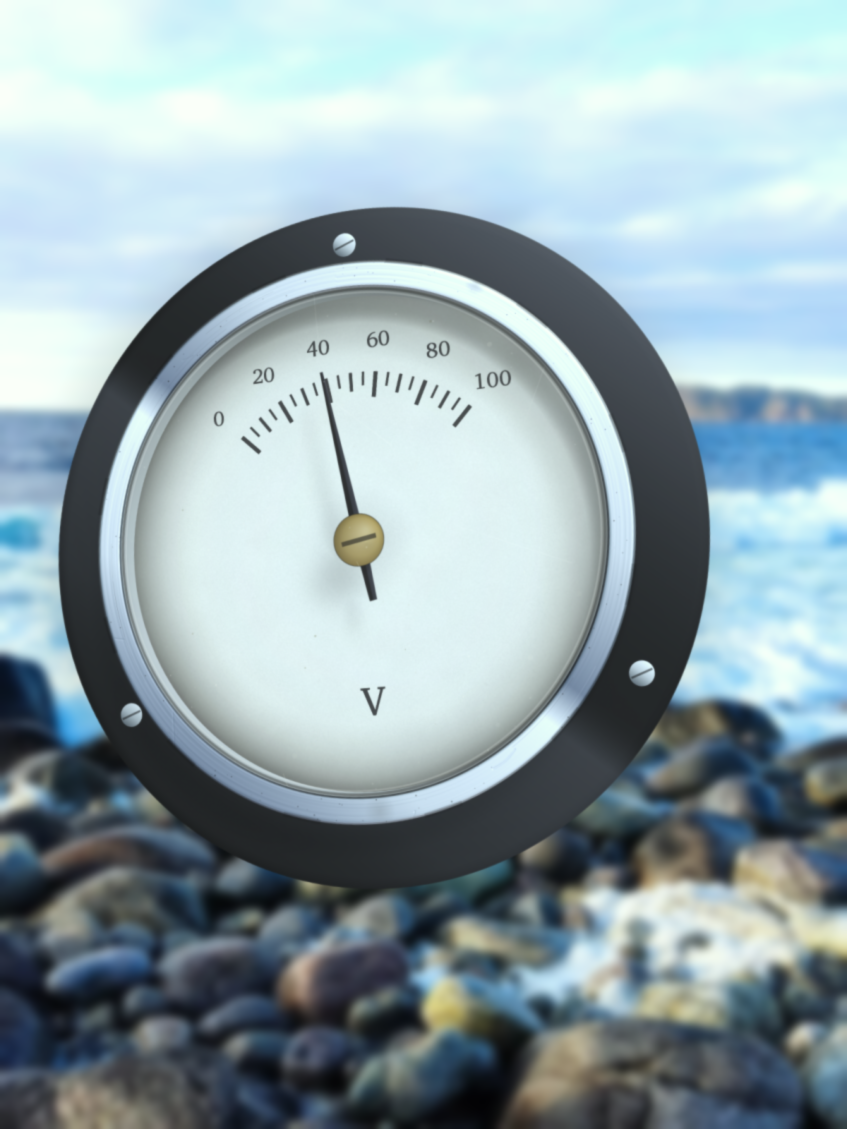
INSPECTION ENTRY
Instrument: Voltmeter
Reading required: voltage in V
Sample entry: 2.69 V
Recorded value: 40 V
